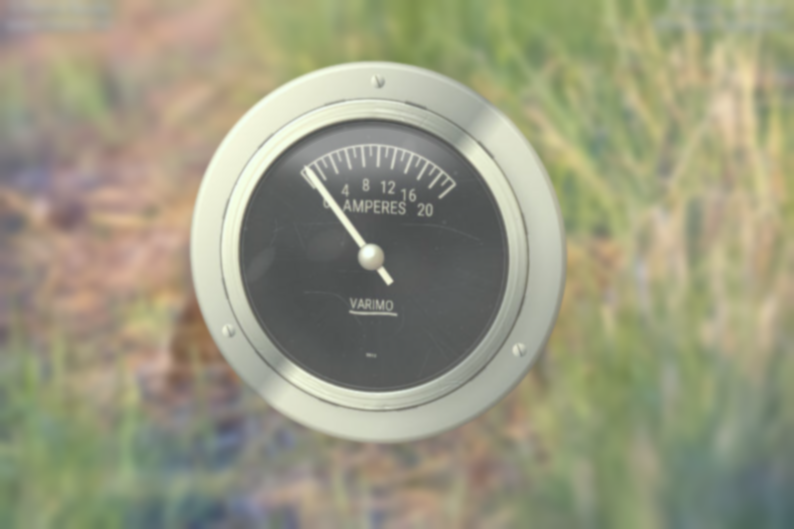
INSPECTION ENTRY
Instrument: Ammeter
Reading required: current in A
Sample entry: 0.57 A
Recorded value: 1 A
